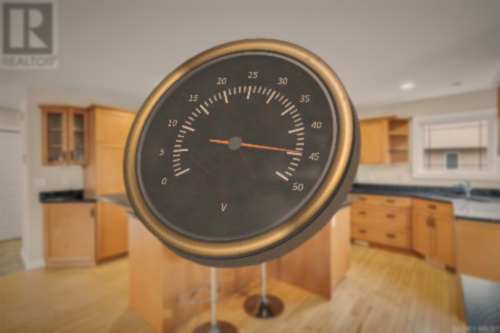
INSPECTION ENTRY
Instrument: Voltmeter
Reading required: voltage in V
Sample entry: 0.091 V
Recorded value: 45 V
